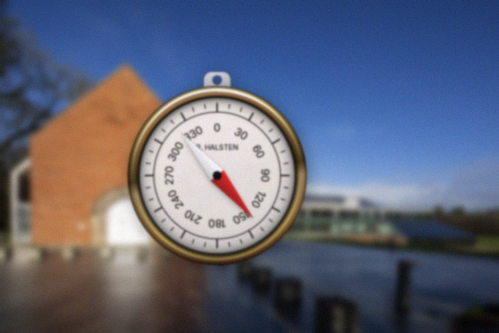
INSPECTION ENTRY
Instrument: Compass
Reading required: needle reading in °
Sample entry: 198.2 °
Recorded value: 140 °
